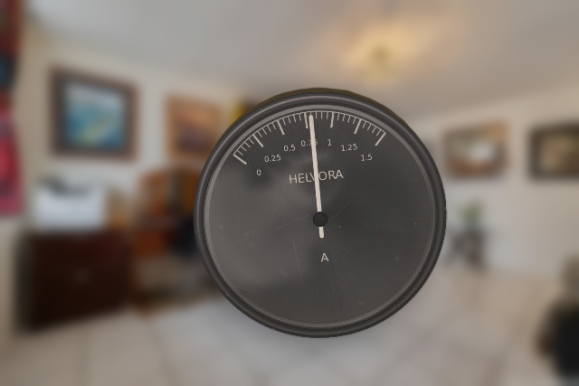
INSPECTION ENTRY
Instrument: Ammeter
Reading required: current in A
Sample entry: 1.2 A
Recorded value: 0.8 A
